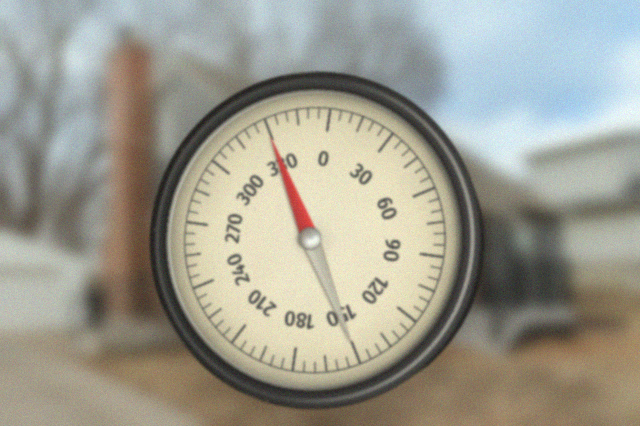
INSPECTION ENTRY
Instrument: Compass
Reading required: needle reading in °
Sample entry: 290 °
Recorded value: 330 °
